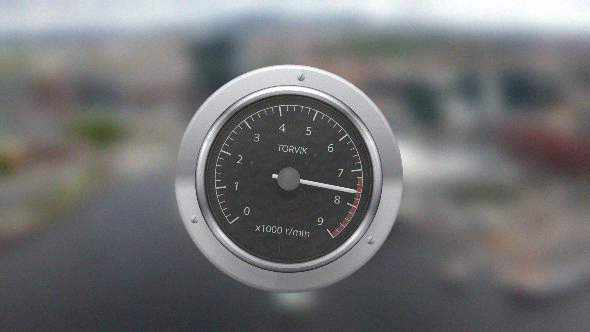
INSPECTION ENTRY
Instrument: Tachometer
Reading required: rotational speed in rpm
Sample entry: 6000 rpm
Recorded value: 7600 rpm
